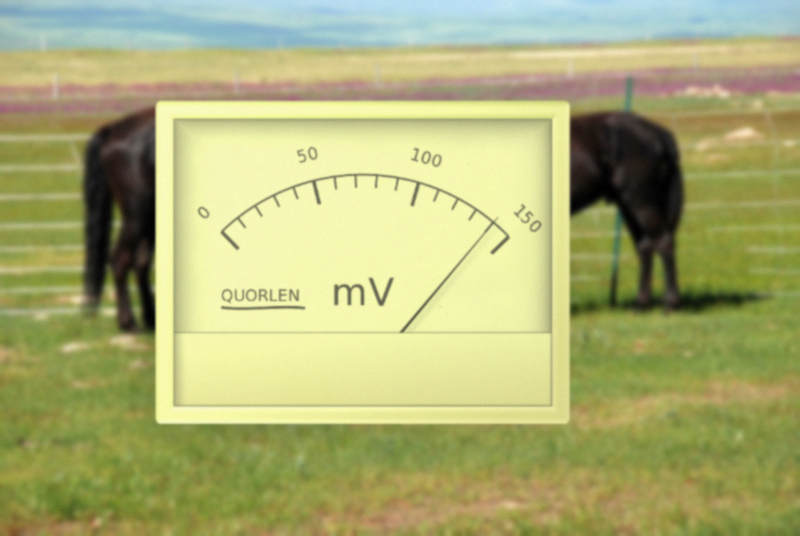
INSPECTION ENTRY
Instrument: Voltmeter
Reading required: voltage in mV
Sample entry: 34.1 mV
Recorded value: 140 mV
